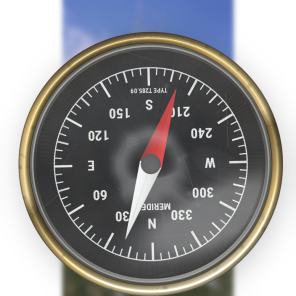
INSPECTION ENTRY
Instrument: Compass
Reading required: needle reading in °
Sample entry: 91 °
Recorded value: 200 °
